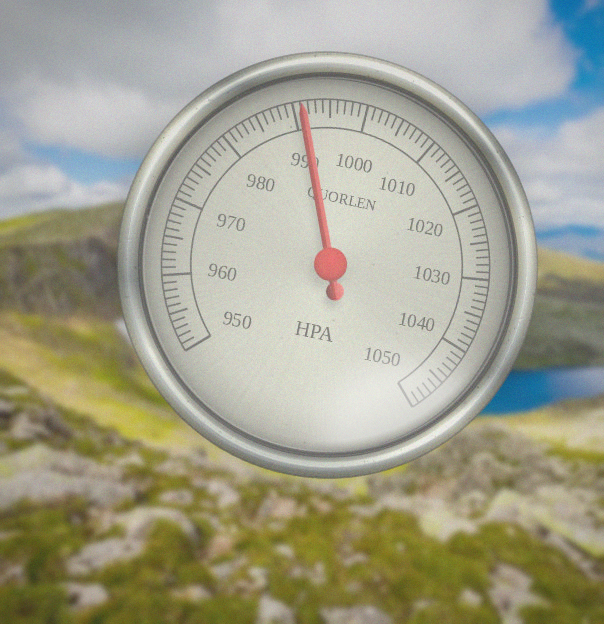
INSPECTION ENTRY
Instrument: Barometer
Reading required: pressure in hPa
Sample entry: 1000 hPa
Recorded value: 991 hPa
